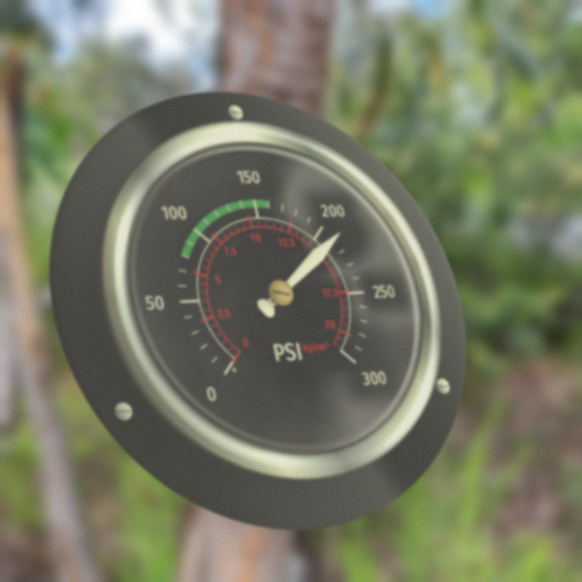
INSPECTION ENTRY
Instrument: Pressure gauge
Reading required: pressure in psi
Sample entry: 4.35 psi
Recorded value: 210 psi
